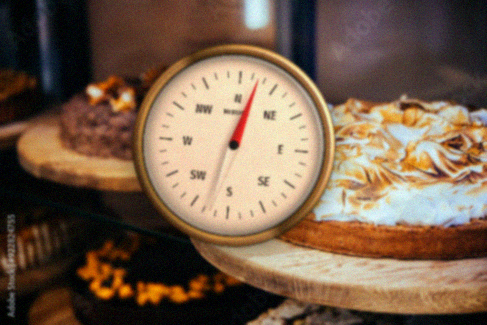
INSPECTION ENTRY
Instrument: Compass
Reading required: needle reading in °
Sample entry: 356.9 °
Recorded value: 15 °
